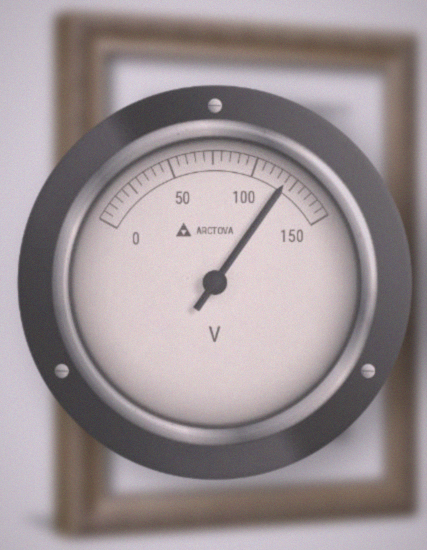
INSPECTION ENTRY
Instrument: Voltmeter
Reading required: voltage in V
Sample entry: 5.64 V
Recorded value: 120 V
